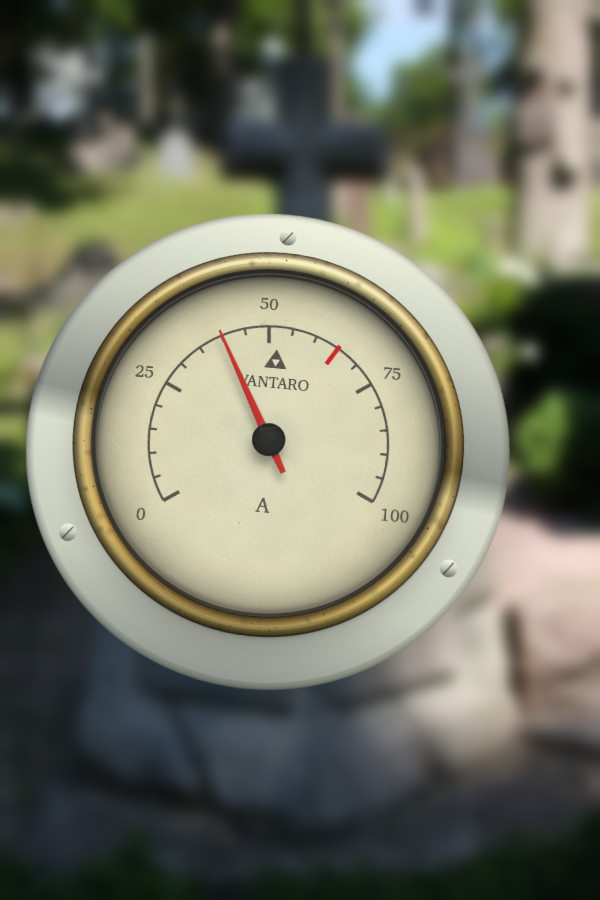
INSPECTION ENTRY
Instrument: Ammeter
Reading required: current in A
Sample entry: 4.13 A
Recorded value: 40 A
